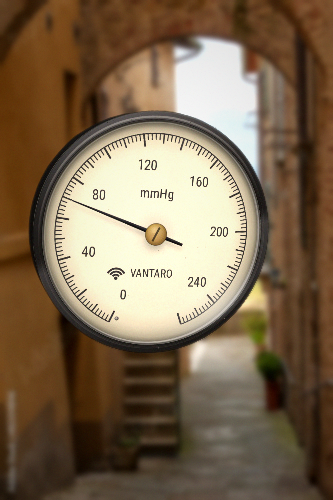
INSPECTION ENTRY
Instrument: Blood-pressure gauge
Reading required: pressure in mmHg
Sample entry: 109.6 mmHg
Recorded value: 70 mmHg
